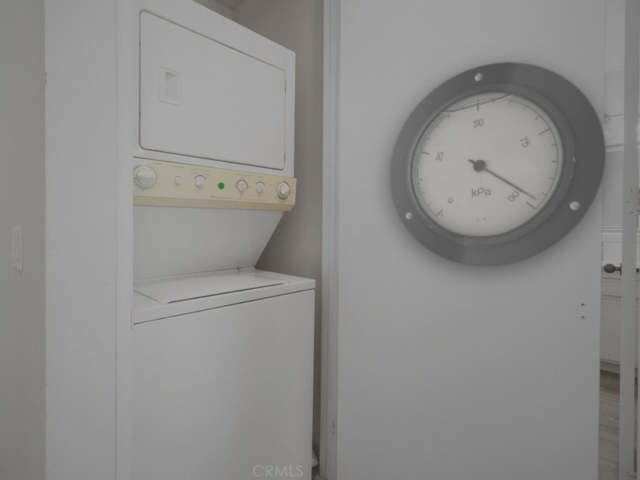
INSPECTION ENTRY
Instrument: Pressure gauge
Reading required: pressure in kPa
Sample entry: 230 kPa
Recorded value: 97.5 kPa
